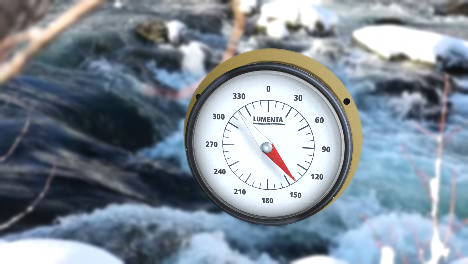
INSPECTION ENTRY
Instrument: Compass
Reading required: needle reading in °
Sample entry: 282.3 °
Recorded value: 140 °
